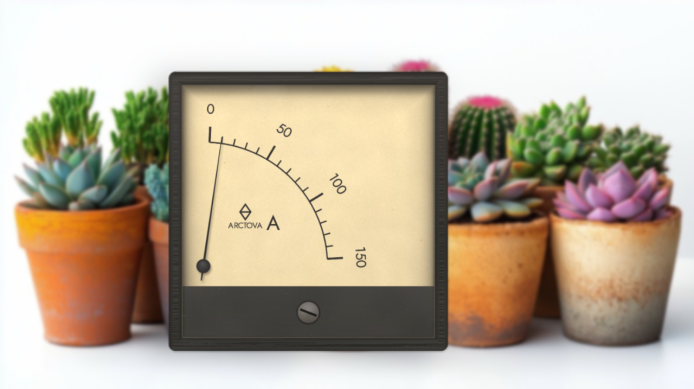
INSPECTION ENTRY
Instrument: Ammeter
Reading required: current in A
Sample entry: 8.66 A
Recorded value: 10 A
